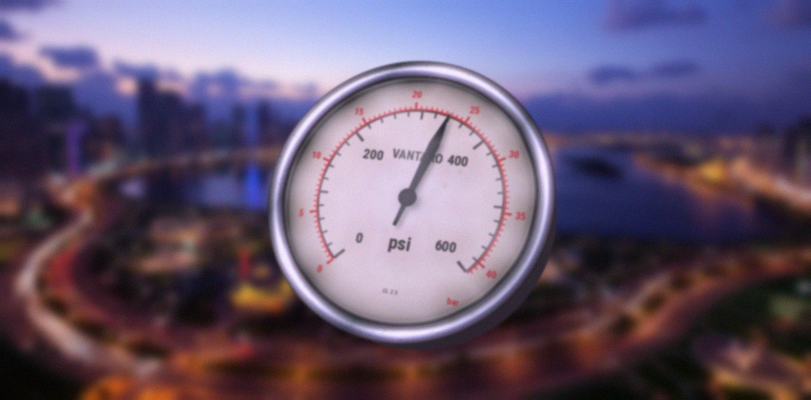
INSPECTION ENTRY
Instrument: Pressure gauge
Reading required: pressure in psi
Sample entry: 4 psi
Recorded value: 340 psi
